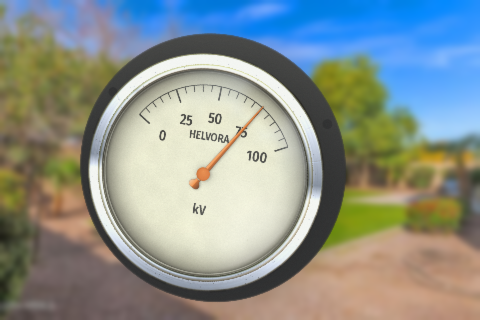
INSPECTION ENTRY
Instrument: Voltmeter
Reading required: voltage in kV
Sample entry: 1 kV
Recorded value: 75 kV
